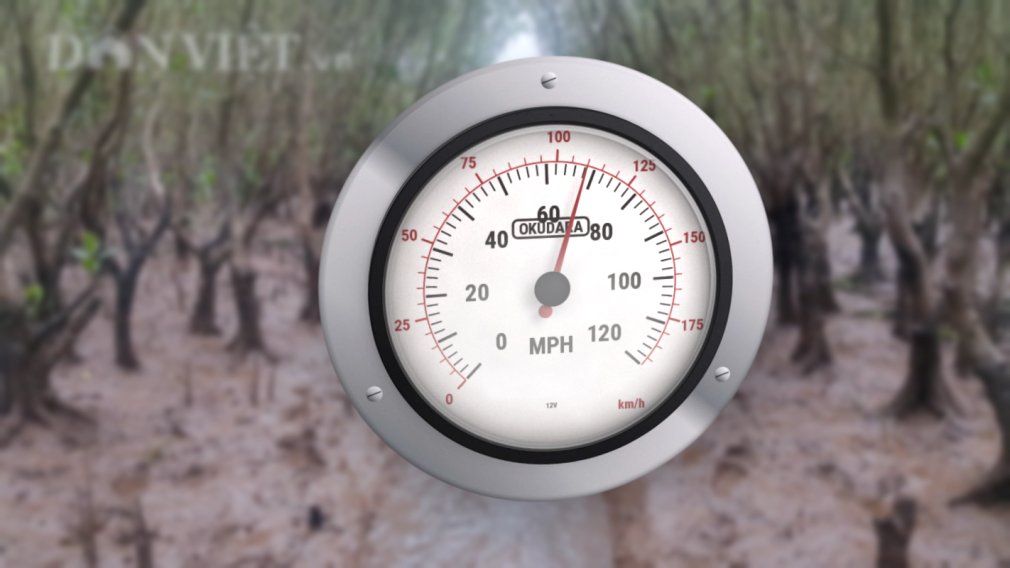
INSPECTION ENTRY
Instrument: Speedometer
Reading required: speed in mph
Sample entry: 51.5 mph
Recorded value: 68 mph
